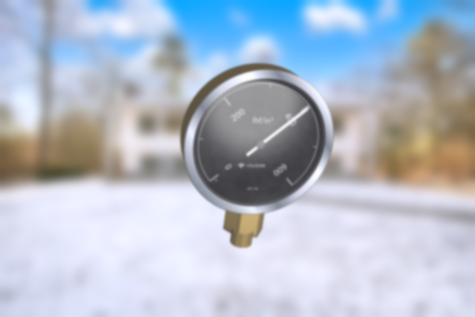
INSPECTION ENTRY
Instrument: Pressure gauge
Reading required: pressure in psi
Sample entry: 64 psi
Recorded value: 400 psi
